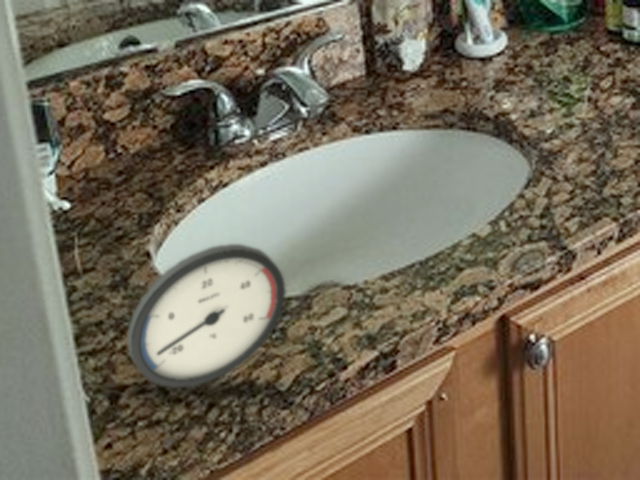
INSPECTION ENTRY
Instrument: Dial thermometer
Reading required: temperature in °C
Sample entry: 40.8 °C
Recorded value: -15 °C
